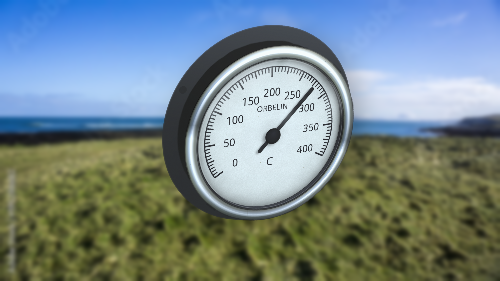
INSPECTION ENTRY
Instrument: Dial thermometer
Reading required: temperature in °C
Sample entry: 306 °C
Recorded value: 275 °C
